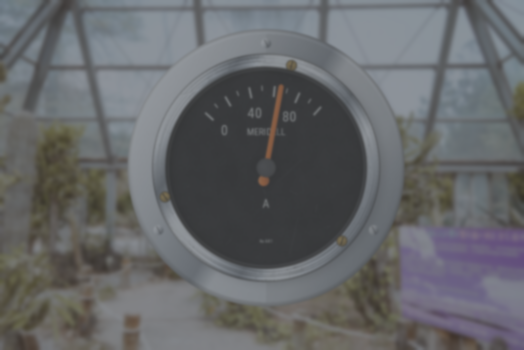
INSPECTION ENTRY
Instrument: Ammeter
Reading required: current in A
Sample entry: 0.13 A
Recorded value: 65 A
